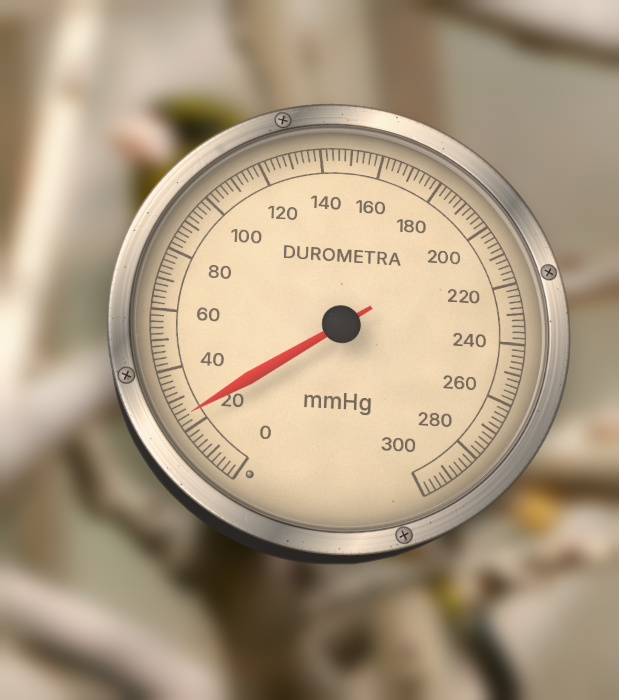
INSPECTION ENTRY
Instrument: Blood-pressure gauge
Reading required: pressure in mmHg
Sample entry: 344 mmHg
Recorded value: 24 mmHg
